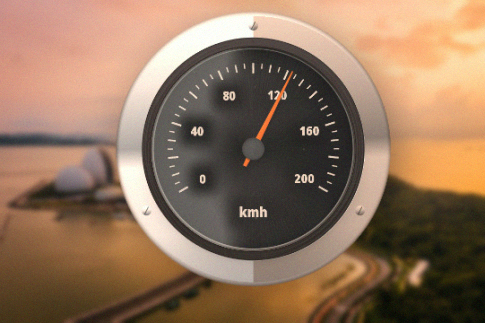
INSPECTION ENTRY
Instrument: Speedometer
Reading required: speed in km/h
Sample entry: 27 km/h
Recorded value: 122.5 km/h
